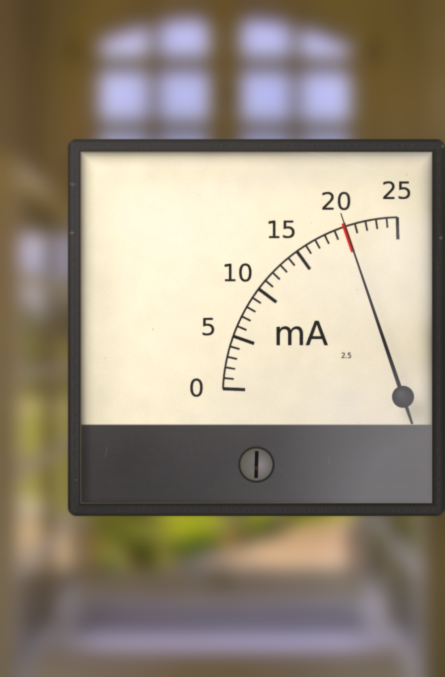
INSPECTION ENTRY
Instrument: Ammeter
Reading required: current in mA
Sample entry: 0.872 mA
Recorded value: 20 mA
